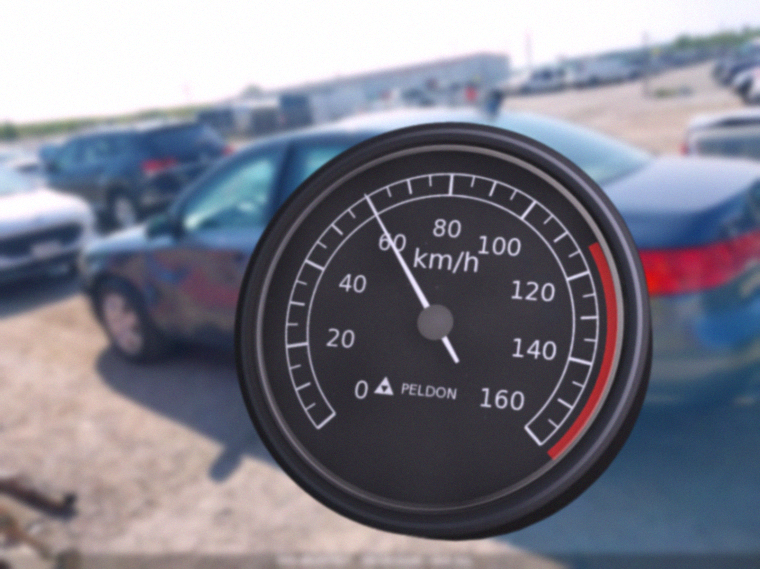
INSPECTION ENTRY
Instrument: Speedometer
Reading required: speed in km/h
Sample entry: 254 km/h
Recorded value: 60 km/h
